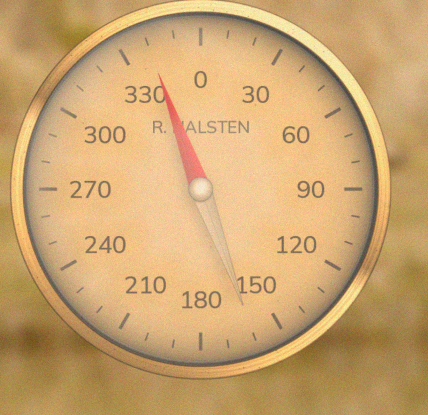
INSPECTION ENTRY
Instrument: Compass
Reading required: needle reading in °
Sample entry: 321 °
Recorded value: 340 °
